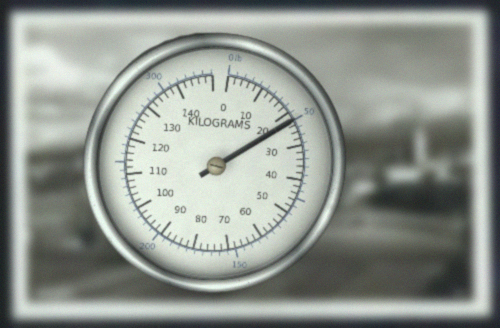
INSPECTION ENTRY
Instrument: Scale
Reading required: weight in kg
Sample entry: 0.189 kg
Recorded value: 22 kg
